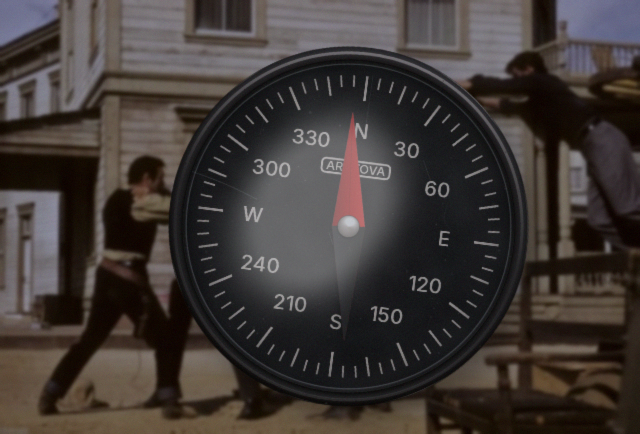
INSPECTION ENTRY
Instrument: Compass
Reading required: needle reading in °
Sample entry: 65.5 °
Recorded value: 355 °
